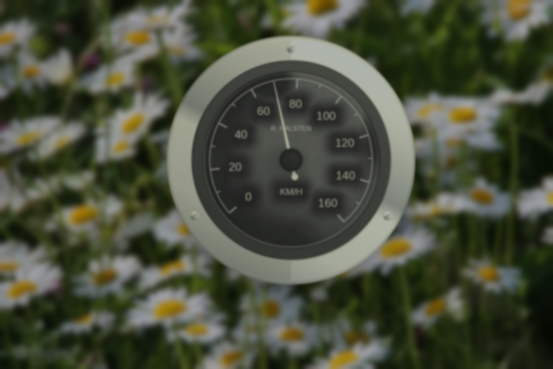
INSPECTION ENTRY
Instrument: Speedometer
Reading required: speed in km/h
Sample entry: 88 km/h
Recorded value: 70 km/h
